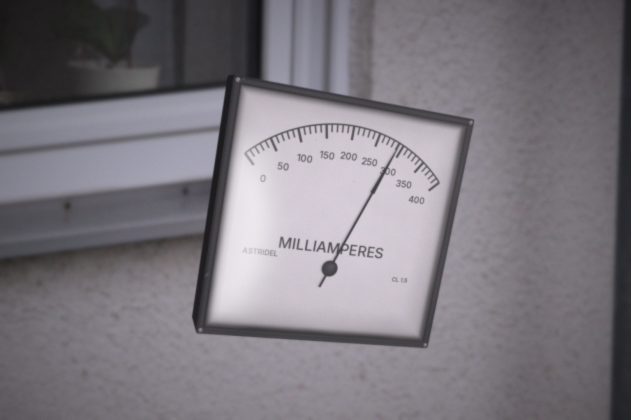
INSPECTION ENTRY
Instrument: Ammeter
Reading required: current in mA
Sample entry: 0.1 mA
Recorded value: 290 mA
